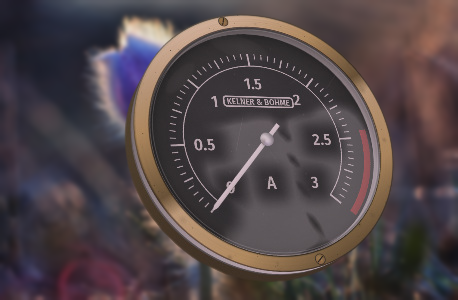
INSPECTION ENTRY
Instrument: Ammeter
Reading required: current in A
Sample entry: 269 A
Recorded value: 0 A
